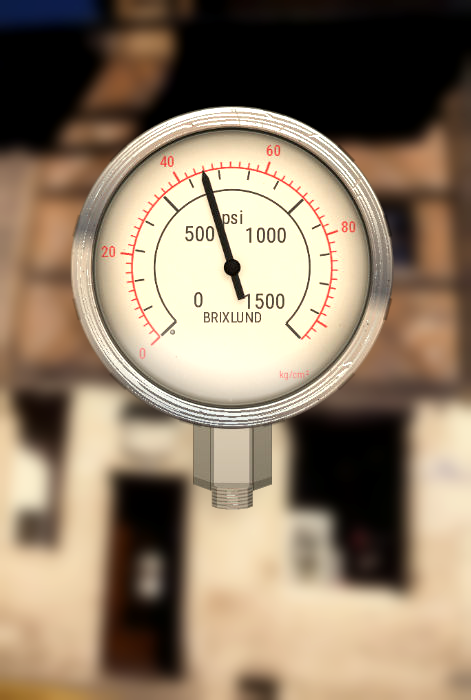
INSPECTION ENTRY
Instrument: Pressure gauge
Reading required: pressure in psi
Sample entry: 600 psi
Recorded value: 650 psi
